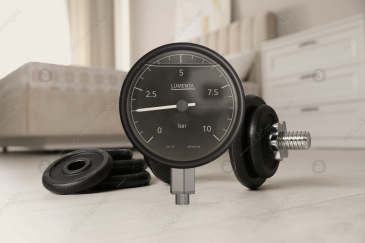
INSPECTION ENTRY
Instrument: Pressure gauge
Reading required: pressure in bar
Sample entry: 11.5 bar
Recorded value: 1.5 bar
